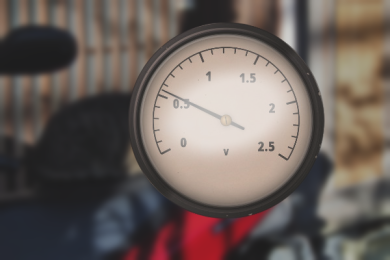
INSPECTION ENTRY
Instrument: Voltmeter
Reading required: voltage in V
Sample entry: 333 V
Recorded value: 0.55 V
